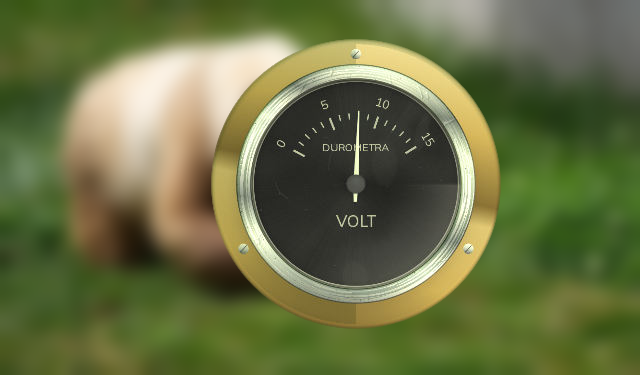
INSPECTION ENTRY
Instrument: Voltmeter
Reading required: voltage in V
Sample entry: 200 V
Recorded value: 8 V
